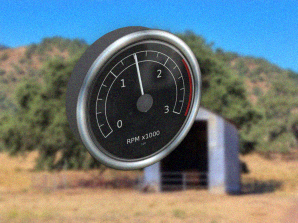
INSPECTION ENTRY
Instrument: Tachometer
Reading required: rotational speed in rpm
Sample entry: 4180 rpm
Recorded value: 1400 rpm
